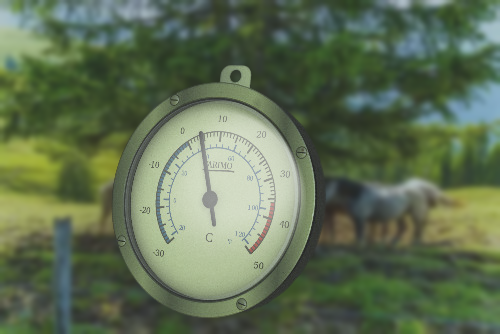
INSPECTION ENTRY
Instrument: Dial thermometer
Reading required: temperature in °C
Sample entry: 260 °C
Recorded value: 5 °C
